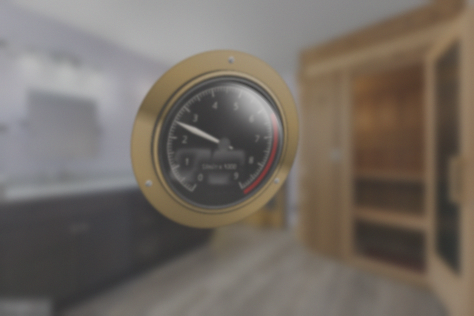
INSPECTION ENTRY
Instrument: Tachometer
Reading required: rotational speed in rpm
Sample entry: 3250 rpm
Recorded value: 2500 rpm
